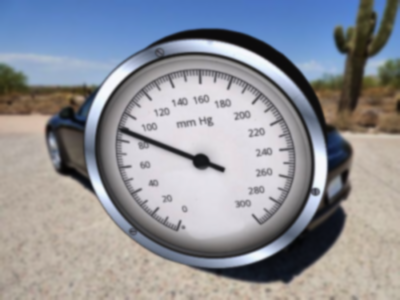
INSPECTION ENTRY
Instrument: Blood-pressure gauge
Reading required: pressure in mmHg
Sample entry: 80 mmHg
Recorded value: 90 mmHg
